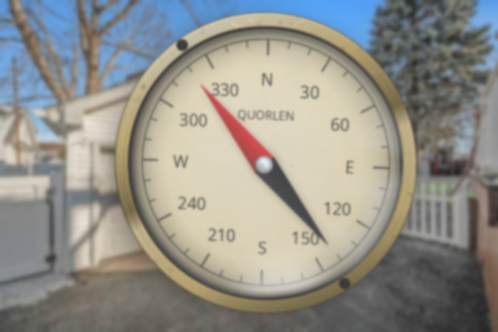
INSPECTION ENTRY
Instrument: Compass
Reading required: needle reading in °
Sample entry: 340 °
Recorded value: 320 °
